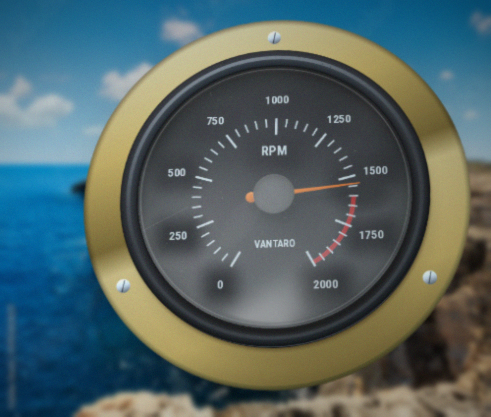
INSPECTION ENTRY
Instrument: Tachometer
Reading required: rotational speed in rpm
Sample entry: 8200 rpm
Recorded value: 1550 rpm
